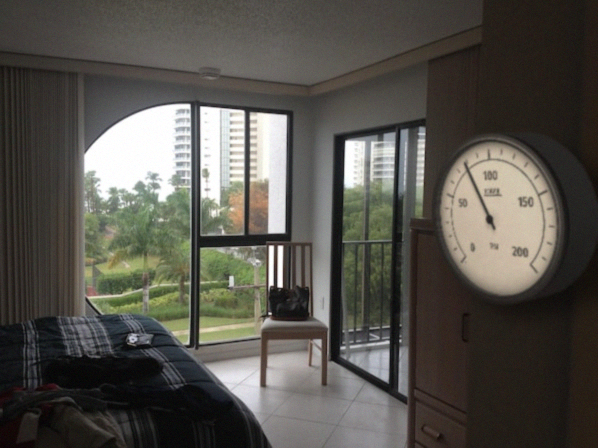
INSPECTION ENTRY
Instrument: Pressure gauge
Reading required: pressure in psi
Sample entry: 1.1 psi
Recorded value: 80 psi
